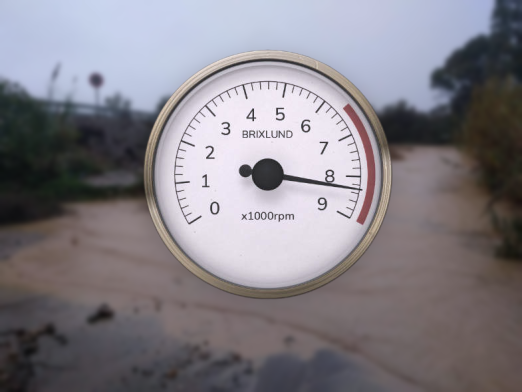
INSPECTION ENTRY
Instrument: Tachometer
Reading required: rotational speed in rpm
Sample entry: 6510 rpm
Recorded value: 8300 rpm
